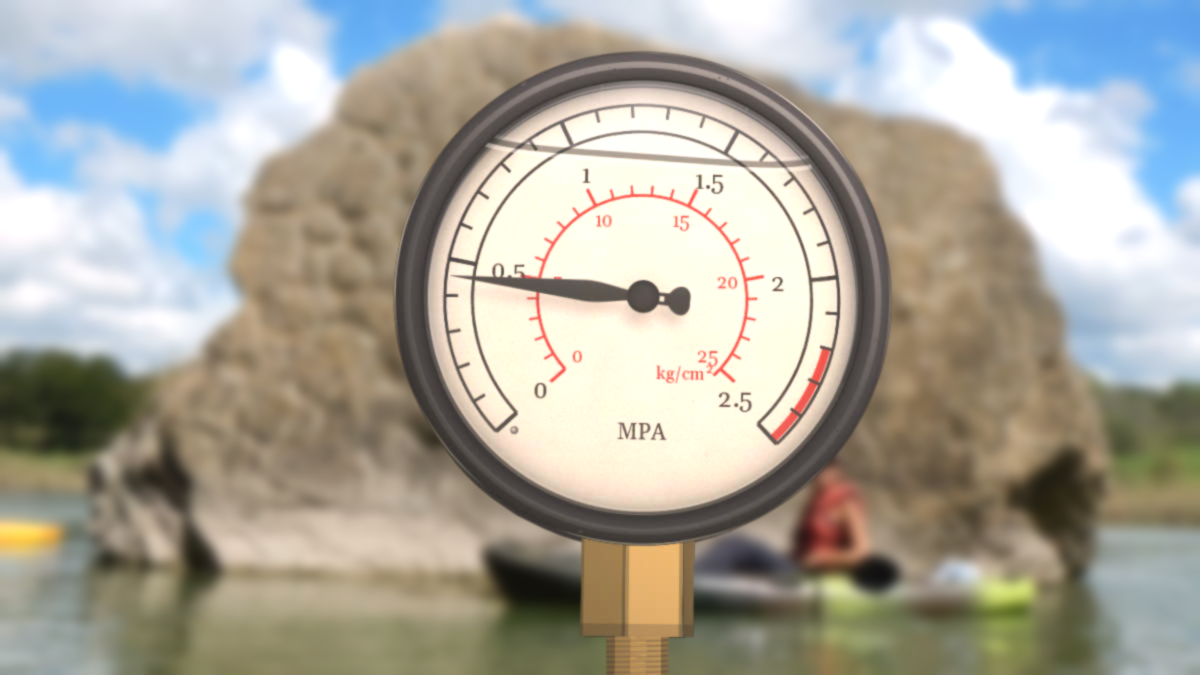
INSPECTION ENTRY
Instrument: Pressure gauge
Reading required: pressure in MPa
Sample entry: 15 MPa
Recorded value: 0.45 MPa
